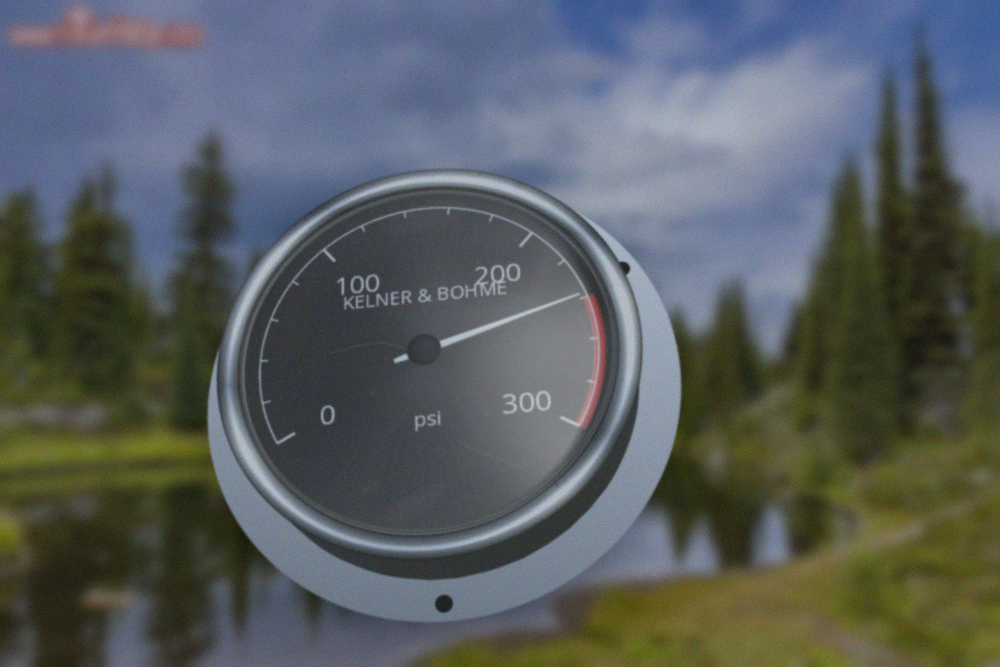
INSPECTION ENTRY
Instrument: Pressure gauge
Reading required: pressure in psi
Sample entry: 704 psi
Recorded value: 240 psi
